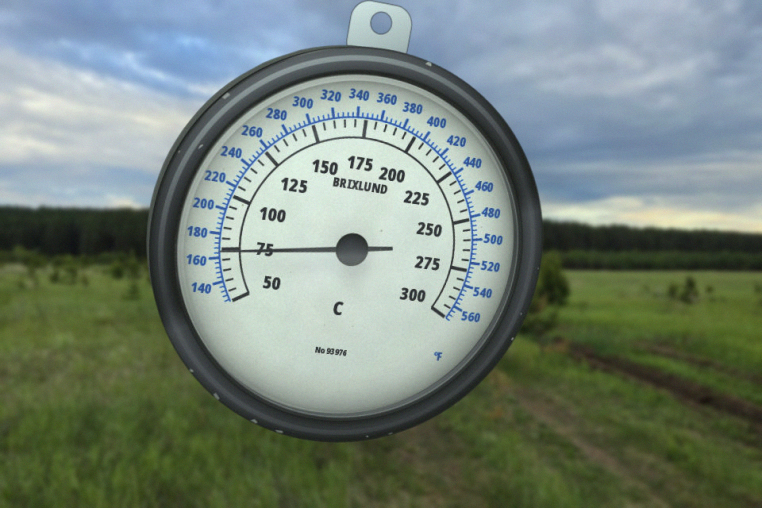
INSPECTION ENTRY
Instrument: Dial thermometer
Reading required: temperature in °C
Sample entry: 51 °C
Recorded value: 75 °C
